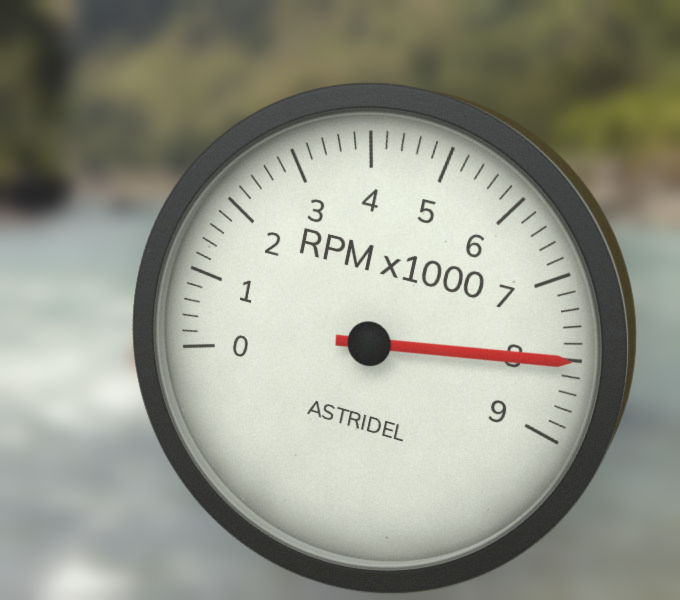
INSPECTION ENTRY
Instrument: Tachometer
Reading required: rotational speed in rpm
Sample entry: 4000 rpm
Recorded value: 8000 rpm
